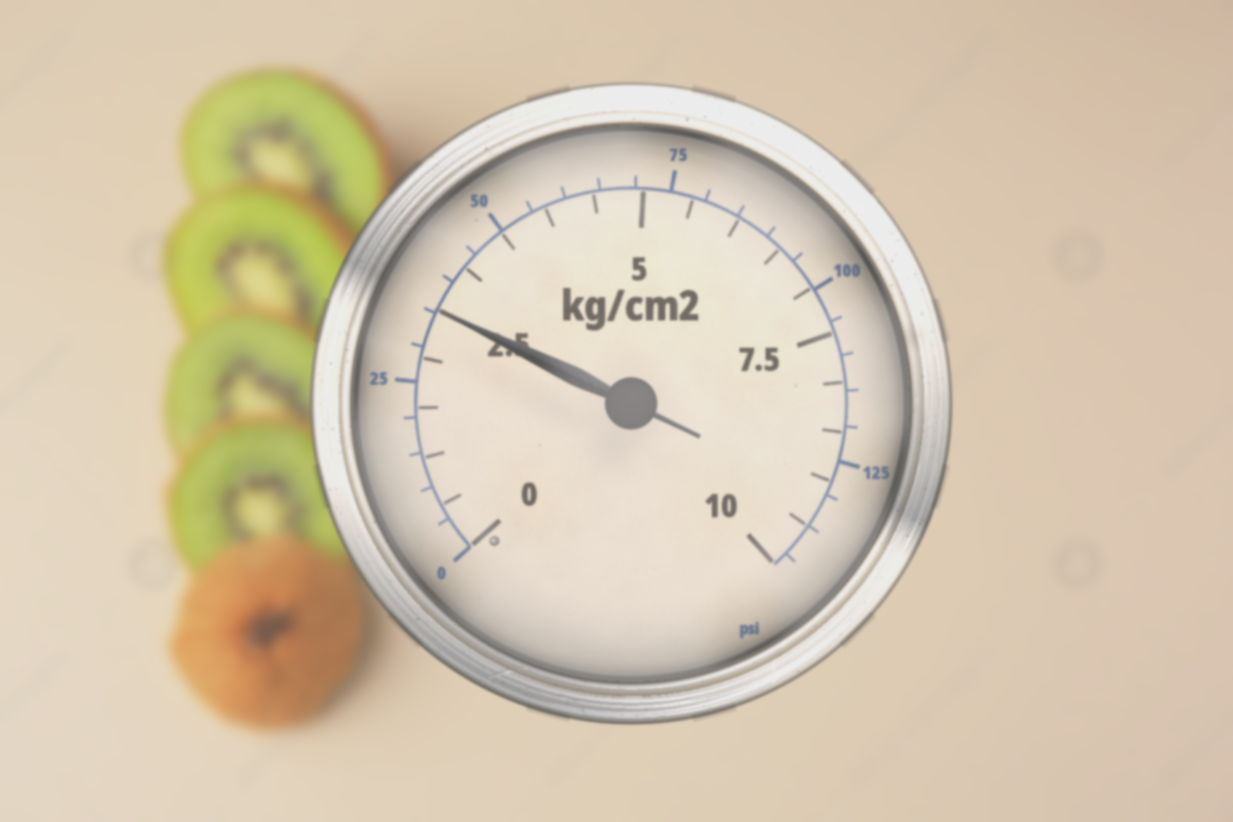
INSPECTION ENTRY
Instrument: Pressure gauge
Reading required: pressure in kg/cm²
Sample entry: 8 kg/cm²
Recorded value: 2.5 kg/cm²
